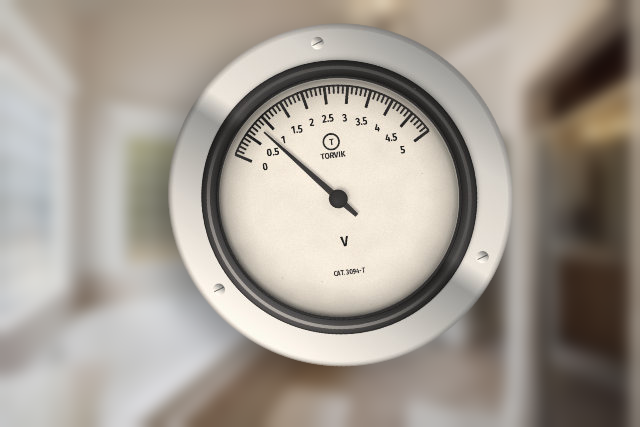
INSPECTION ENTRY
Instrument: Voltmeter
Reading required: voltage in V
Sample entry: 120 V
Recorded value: 0.8 V
